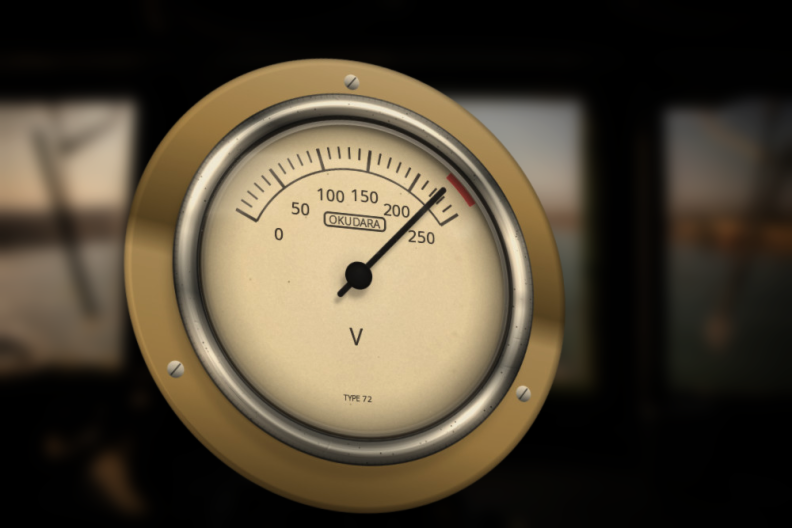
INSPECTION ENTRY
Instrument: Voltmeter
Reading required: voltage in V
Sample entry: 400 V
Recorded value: 225 V
